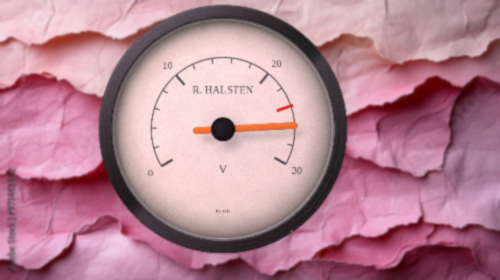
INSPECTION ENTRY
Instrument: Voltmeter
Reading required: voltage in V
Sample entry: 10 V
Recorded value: 26 V
